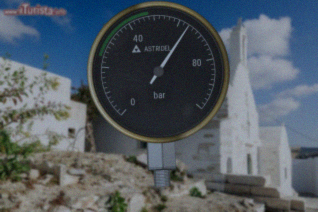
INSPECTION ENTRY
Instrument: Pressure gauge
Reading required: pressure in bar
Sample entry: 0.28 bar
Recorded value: 64 bar
